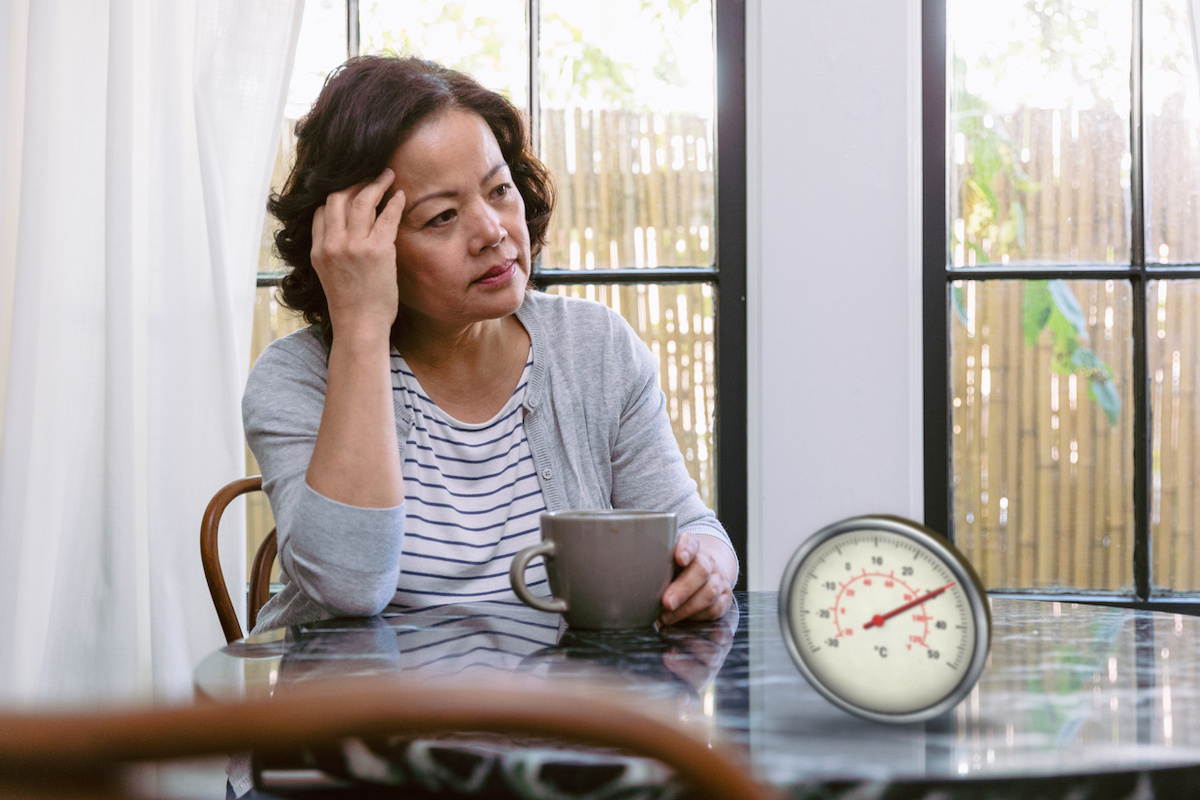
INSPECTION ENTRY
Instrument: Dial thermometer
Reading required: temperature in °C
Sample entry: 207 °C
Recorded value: 30 °C
